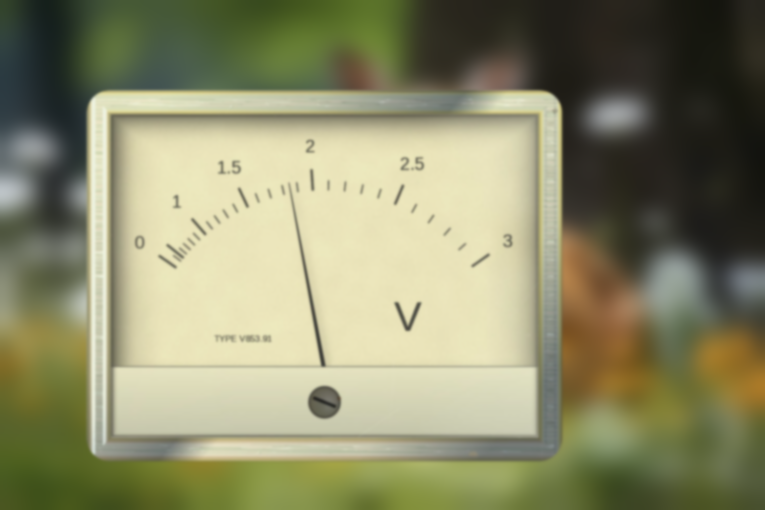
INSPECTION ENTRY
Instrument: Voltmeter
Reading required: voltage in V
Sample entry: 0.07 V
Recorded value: 1.85 V
